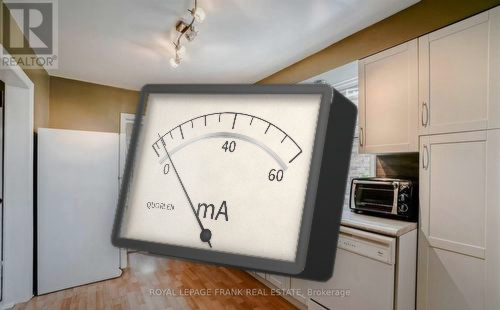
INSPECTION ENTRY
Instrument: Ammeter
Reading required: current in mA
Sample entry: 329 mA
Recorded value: 10 mA
